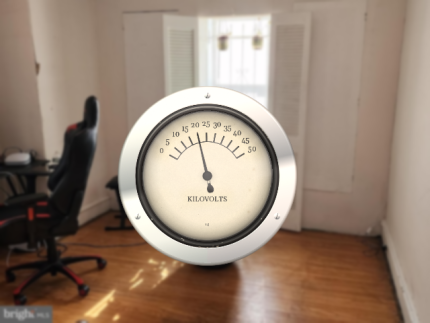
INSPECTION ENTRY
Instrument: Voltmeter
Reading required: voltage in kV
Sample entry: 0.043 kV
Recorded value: 20 kV
